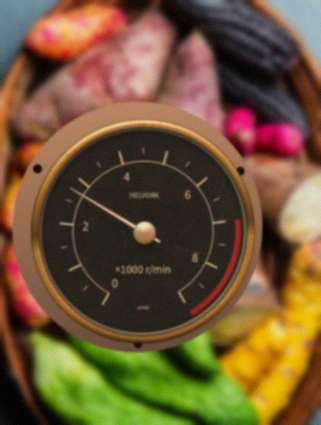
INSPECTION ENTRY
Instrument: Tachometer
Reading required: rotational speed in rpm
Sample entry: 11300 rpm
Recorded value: 2750 rpm
